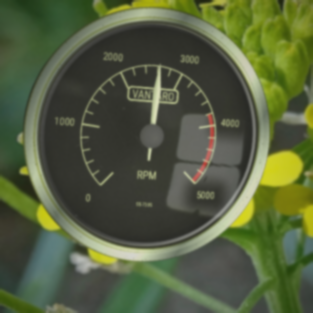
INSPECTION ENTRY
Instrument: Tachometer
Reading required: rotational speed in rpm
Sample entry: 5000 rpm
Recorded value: 2600 rpm
